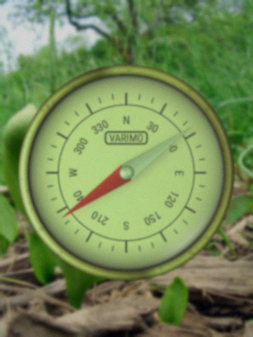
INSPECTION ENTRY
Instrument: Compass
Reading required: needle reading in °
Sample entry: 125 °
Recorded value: 235 °
